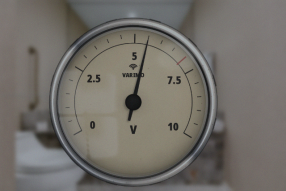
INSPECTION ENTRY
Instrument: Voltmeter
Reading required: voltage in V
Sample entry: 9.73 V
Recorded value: 5.5 V
